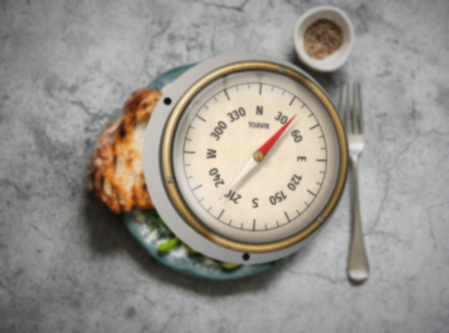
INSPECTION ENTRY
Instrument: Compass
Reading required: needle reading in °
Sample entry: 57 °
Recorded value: 40 °
